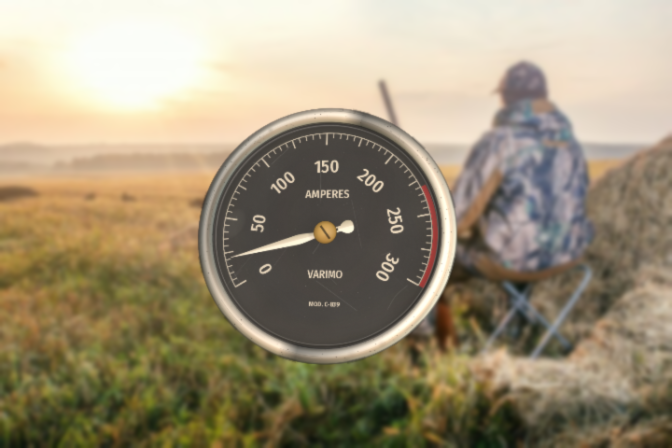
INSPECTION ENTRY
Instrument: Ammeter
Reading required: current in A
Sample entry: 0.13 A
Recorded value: 20 A
